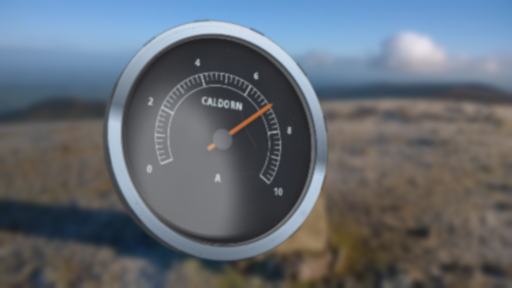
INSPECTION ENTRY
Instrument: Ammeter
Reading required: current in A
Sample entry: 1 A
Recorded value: 7 A
